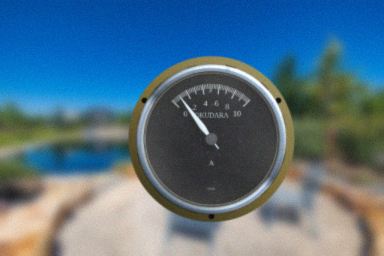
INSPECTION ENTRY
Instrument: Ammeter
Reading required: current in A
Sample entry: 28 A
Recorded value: 1 A
